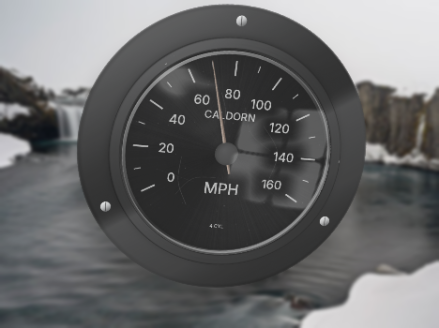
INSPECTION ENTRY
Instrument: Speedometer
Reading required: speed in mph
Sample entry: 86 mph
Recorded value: 70 mph
